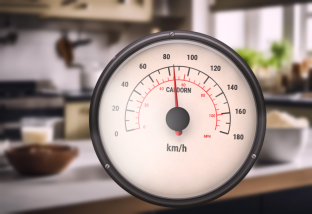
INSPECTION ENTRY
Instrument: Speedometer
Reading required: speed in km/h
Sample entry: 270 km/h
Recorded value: 85 km/h
